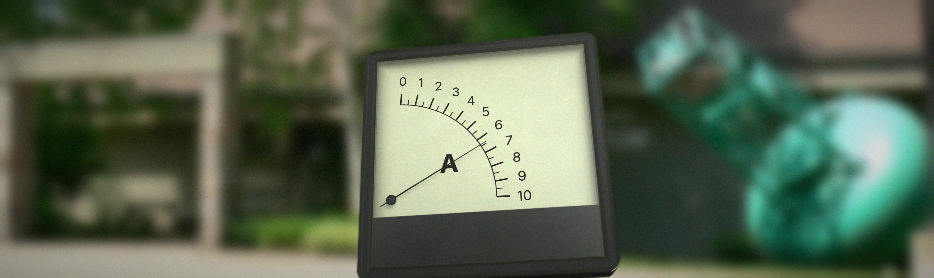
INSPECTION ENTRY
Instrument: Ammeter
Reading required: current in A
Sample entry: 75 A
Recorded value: 6.5 A
